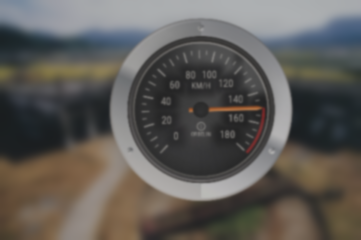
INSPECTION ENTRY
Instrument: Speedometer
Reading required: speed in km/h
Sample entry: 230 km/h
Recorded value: 150 km/h
